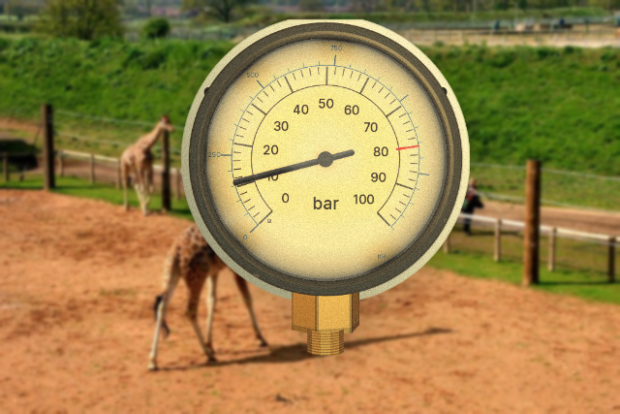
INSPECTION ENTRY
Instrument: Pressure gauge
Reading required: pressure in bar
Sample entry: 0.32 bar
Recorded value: 11 bar
